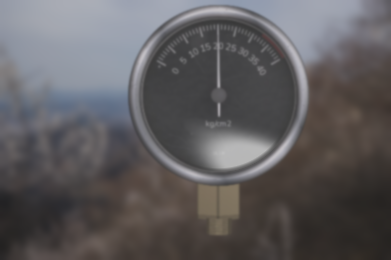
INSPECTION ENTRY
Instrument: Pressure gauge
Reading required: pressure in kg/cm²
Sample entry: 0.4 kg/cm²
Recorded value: 20 kg/cm²
